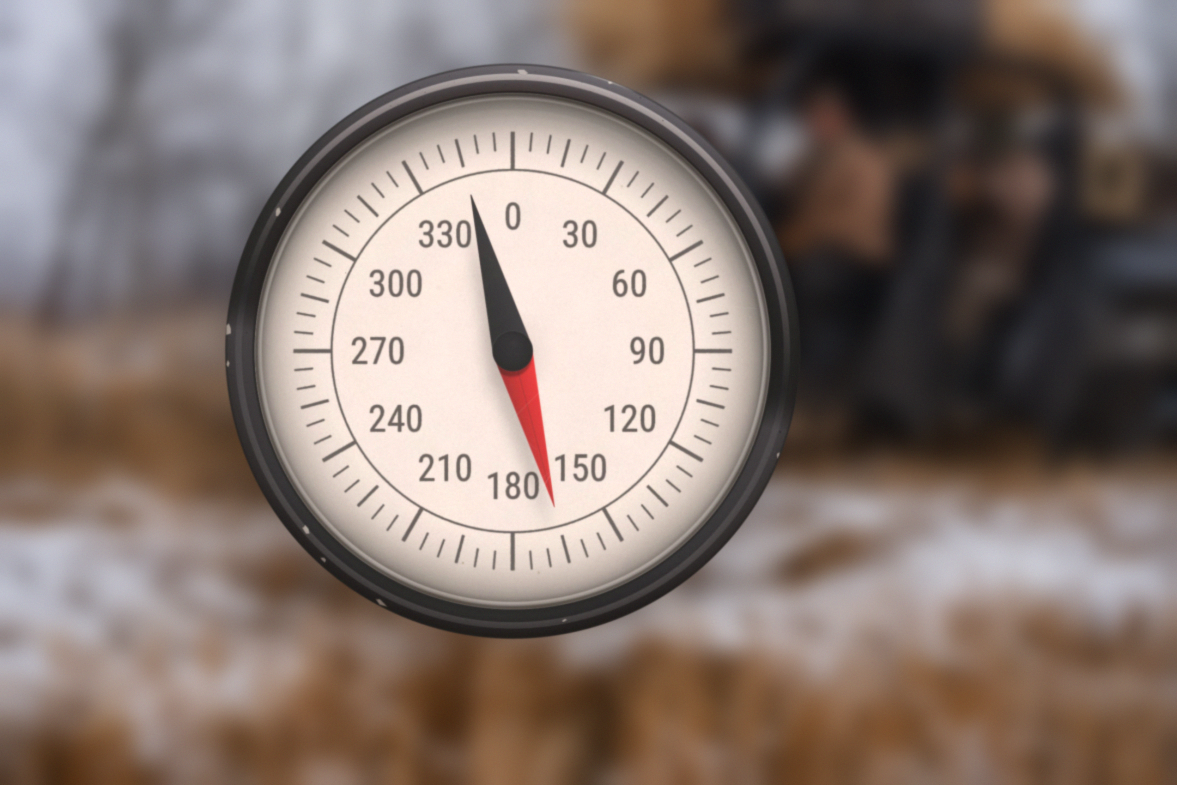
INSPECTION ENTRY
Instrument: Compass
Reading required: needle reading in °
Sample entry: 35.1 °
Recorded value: 165 °
